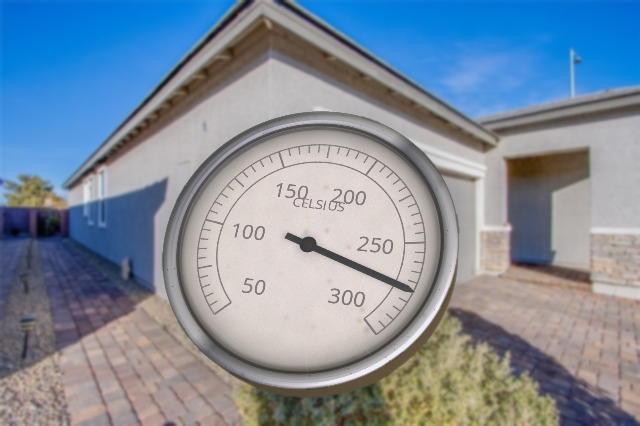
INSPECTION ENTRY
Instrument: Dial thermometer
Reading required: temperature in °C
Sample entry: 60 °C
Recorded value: 275 °C
